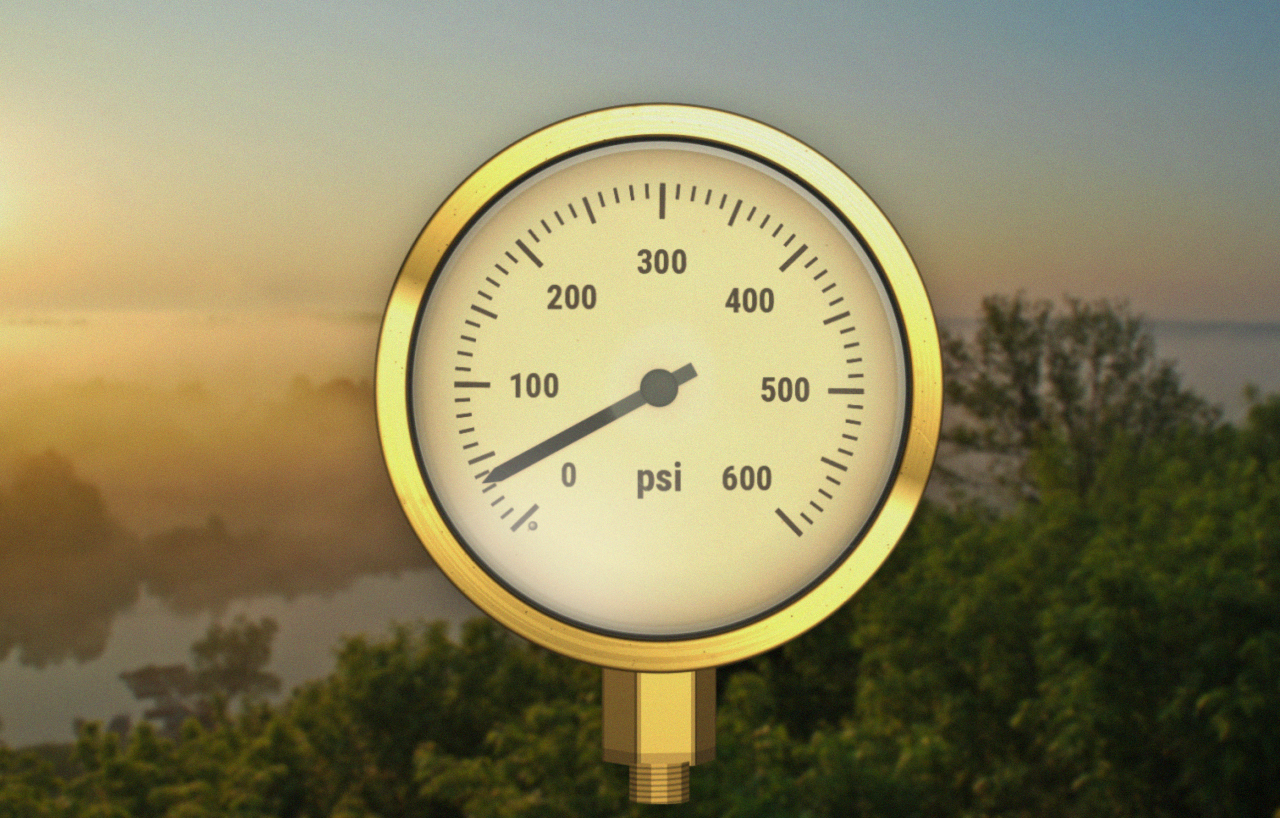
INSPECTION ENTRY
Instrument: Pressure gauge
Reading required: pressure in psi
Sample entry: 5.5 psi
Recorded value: 35 psi
